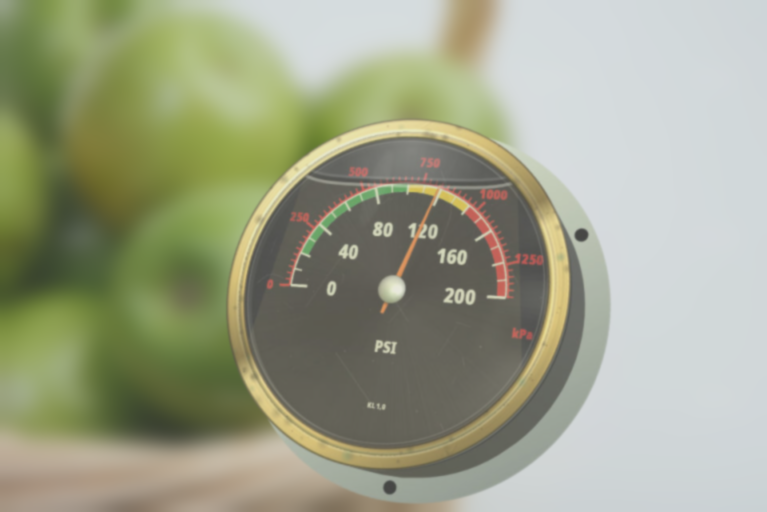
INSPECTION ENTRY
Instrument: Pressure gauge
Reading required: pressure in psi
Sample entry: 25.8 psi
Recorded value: 120 psi
